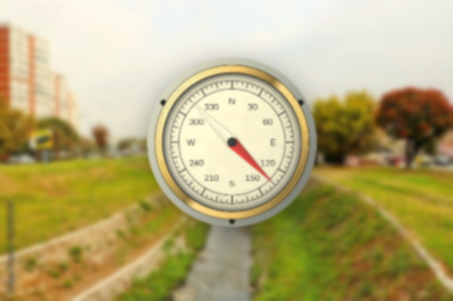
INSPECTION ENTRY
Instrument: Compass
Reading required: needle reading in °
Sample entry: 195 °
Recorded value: 135 °
